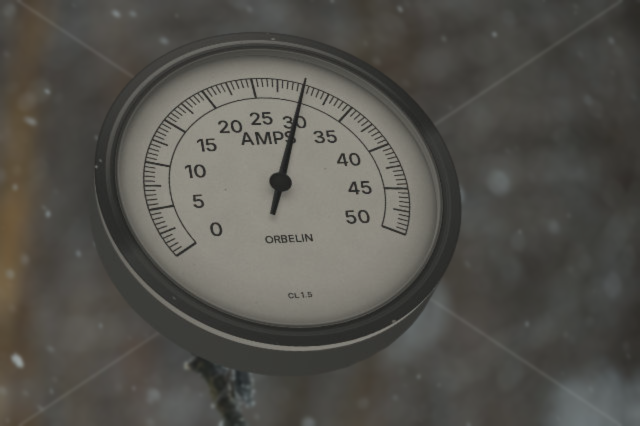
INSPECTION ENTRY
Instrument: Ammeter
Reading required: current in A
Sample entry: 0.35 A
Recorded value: 30 A
